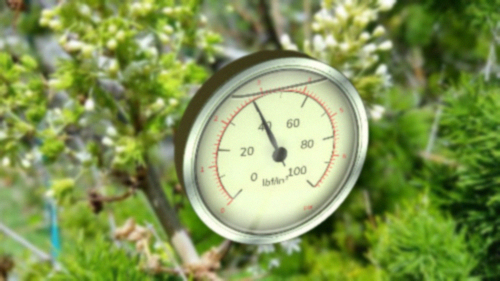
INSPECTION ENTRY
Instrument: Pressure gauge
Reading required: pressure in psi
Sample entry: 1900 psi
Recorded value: 40 psi
